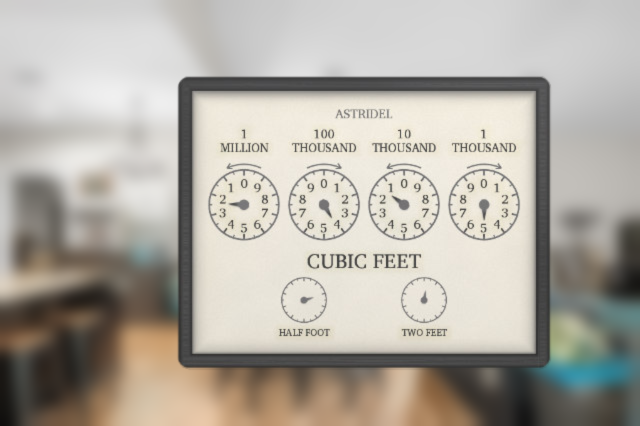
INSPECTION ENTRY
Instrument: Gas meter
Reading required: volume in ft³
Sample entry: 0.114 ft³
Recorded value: 241500 ft³
